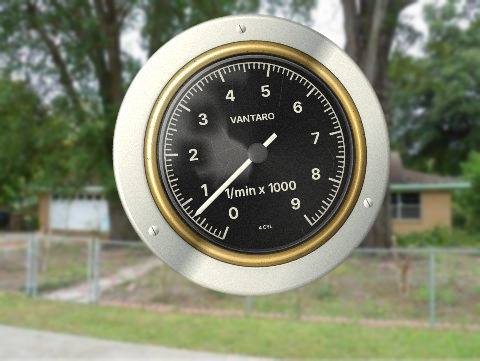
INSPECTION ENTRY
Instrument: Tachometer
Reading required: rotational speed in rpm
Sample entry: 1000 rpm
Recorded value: 700 rpm
